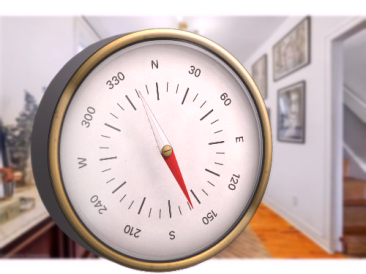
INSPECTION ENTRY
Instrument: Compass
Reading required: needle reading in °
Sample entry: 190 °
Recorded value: 160 °
